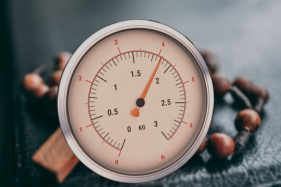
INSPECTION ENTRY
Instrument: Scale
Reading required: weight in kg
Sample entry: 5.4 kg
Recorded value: 1.85 kg
